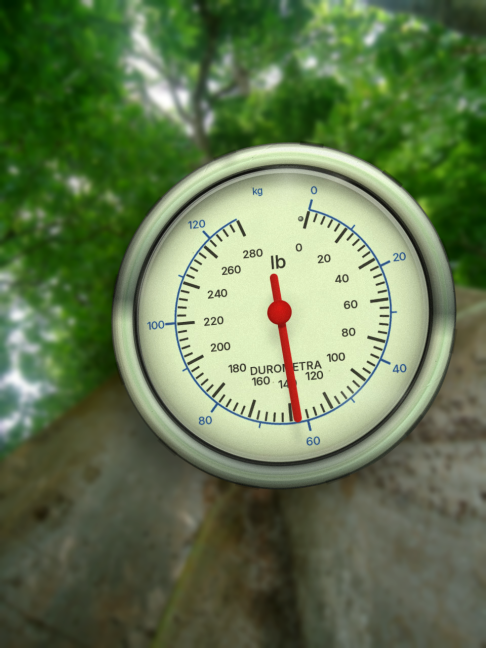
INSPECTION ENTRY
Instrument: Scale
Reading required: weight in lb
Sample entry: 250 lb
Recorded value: 136 lb
